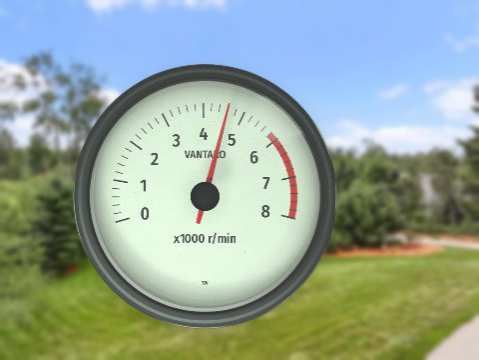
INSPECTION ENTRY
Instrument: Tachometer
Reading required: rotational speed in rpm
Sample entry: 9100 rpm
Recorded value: 4600 rpm
